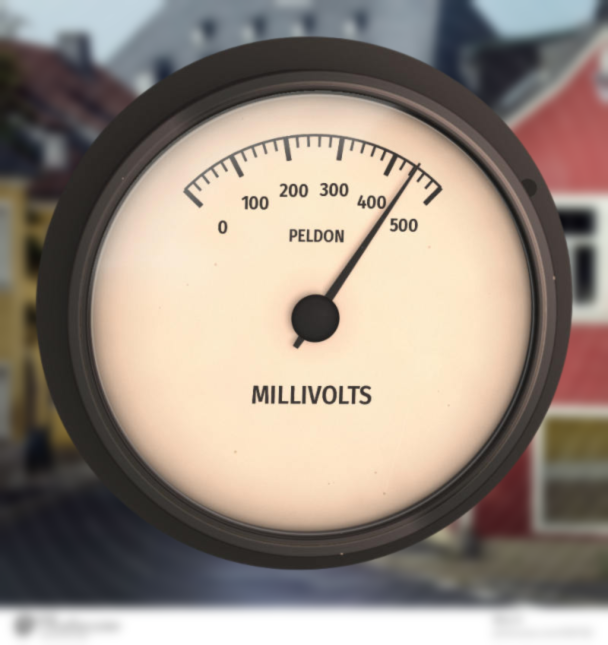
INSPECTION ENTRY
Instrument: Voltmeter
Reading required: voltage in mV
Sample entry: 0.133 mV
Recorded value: 440 mV
